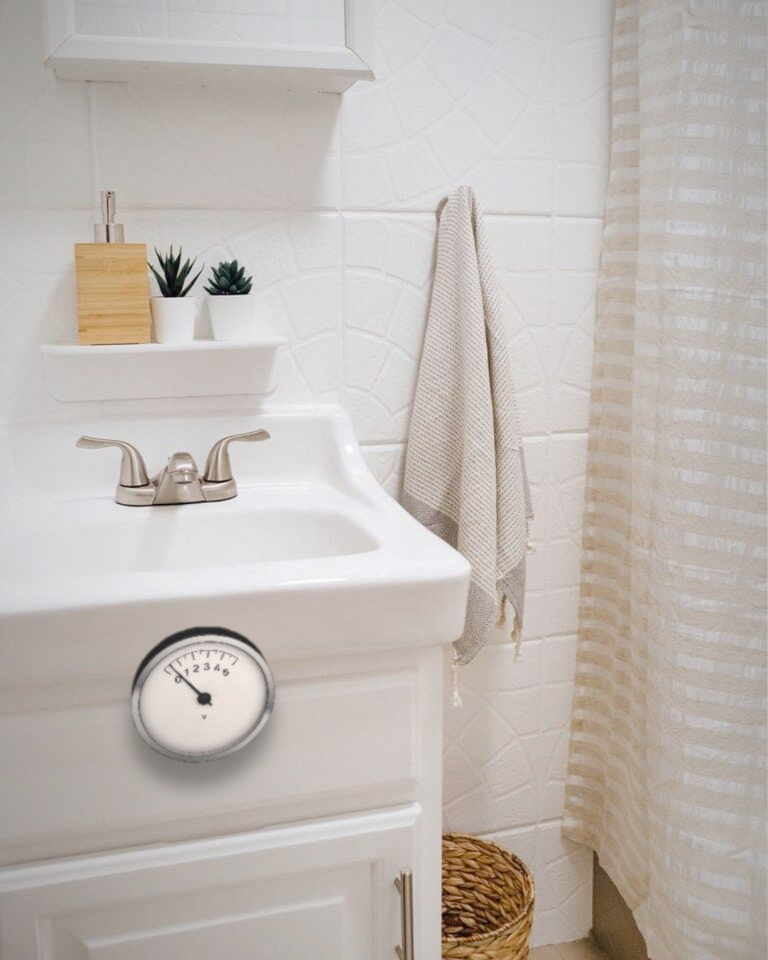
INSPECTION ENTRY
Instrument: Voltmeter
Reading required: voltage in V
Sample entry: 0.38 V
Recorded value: 0.5 V
